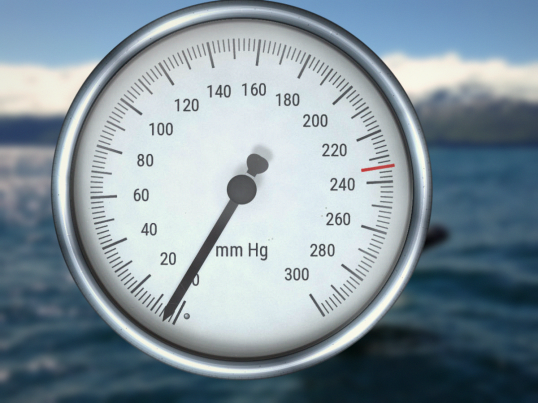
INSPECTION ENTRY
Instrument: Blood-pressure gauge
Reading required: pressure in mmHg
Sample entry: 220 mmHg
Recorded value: 4 mmHg
